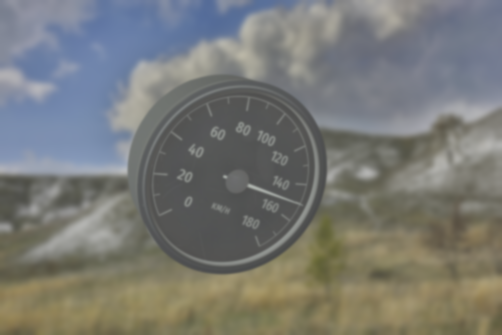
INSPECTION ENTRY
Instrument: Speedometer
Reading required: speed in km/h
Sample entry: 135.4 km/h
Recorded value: 150 km/h
